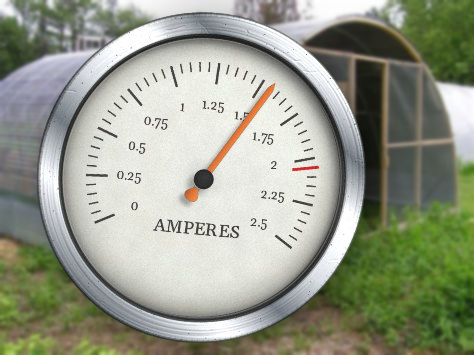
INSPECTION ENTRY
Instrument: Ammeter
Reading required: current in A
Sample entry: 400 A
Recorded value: 1.55 A
